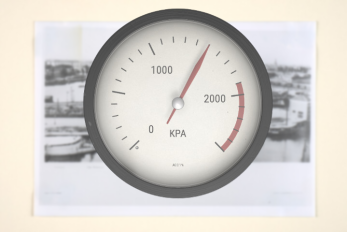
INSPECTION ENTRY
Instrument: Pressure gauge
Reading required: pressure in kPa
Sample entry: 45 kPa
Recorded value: 1500 kPa
